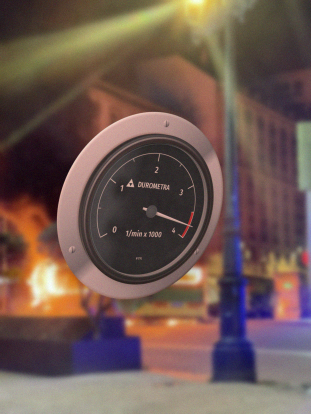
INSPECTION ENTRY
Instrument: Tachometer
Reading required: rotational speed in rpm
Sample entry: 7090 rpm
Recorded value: 3750 rpm
